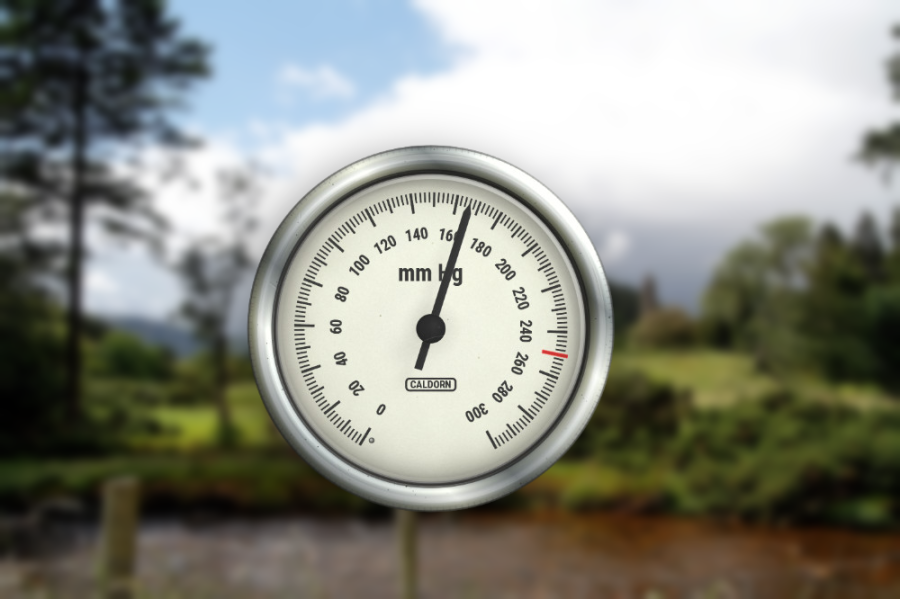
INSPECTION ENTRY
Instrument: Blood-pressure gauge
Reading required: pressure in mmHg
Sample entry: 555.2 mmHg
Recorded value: 166 mmHg
